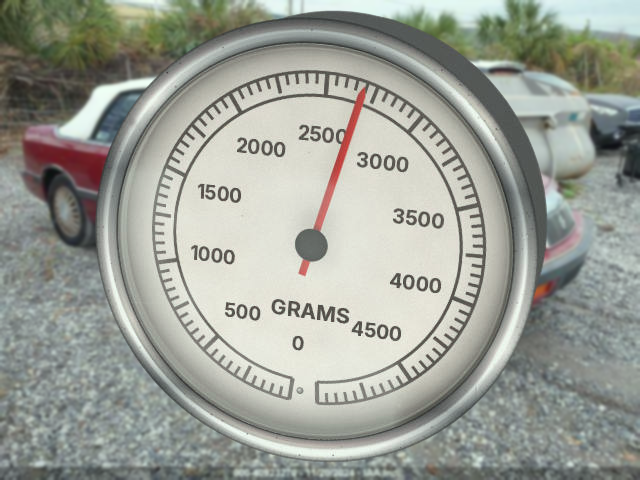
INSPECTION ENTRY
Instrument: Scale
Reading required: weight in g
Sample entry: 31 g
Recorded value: 2700 g
